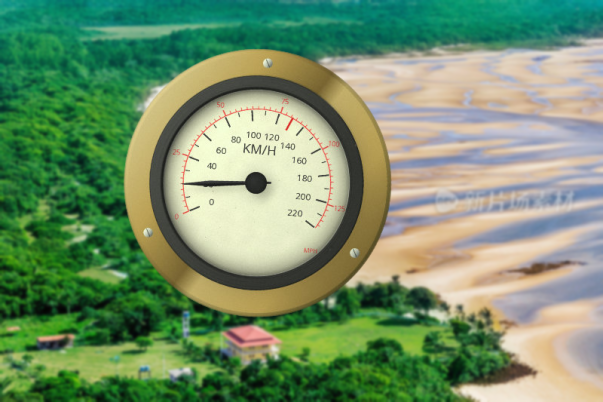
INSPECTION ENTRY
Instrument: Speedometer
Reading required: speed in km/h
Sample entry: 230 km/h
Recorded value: 20 km/h
